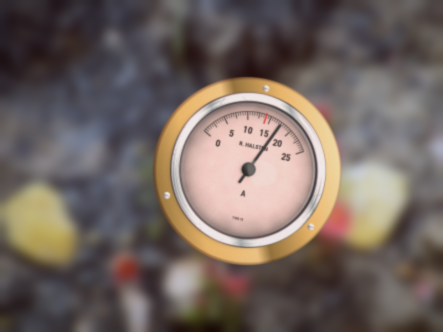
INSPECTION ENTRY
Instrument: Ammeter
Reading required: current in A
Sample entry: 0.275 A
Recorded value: 17.5 A
